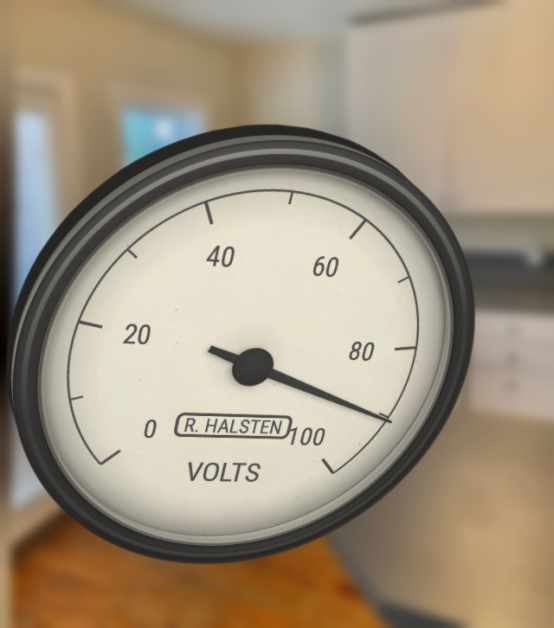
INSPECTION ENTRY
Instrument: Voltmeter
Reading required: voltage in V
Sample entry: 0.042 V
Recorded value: 90 V
